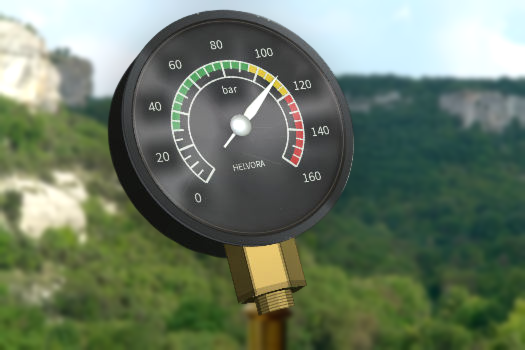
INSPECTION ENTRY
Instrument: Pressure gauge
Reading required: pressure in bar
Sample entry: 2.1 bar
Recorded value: 110 bar
